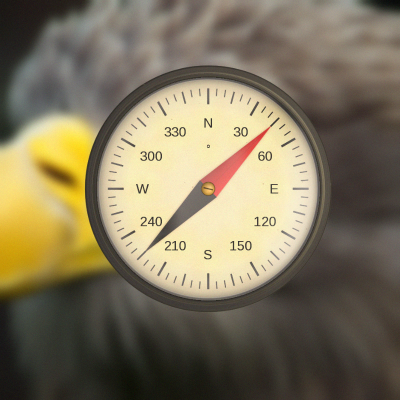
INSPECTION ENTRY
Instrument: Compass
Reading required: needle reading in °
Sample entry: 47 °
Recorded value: 45 °
